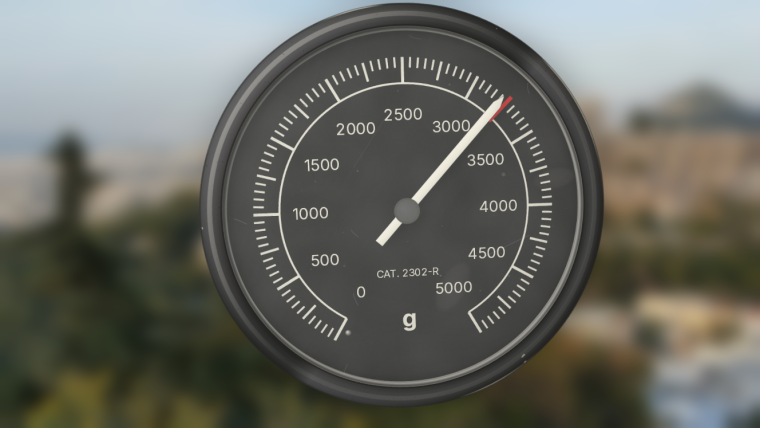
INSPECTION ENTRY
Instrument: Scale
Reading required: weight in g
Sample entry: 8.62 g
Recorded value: 3200 g
